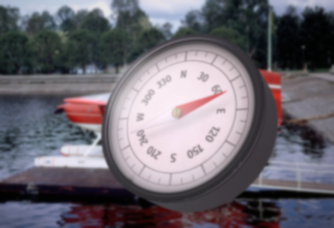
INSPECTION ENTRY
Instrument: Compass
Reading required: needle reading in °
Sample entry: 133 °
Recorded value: 70 °
